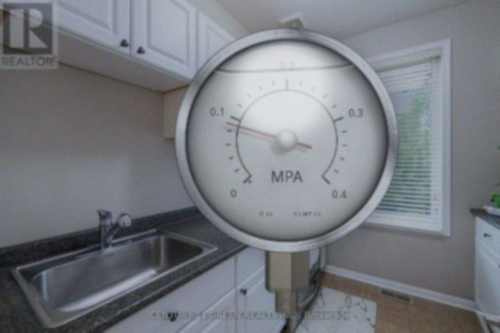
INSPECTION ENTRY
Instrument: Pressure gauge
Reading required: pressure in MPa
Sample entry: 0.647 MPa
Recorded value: 0.09 MPa
